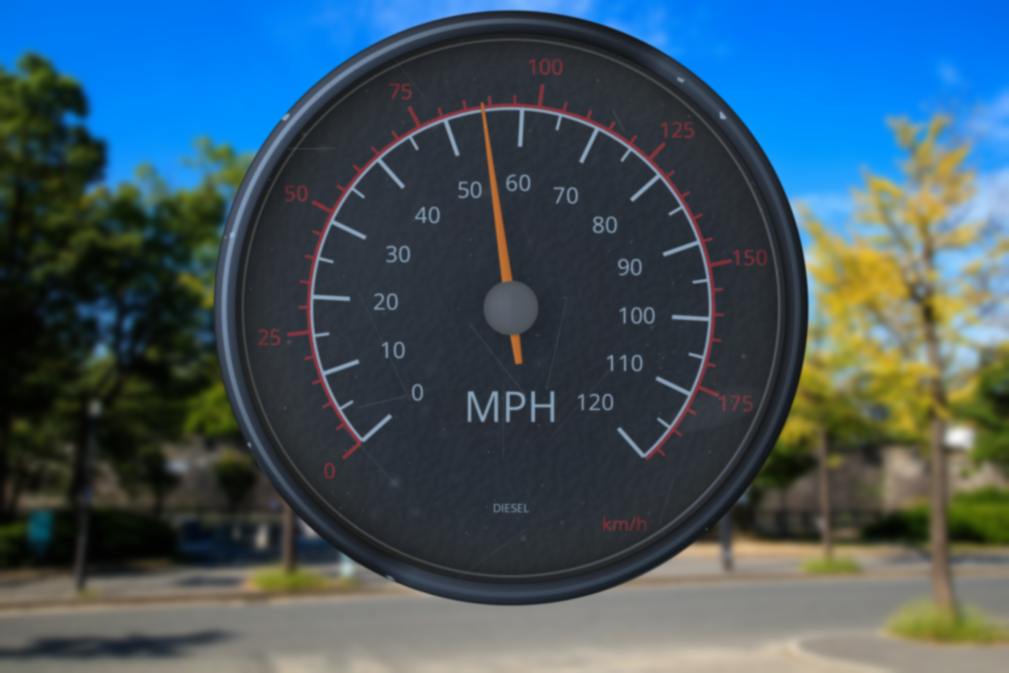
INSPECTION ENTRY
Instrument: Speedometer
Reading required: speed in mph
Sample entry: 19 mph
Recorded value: 55 mph
